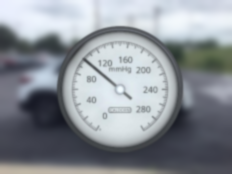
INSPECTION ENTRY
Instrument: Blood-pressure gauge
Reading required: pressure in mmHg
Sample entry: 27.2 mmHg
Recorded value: 100 mmHg
